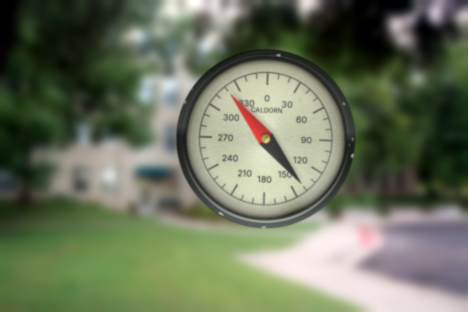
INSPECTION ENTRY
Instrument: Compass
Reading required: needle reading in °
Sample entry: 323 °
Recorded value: 320 °
